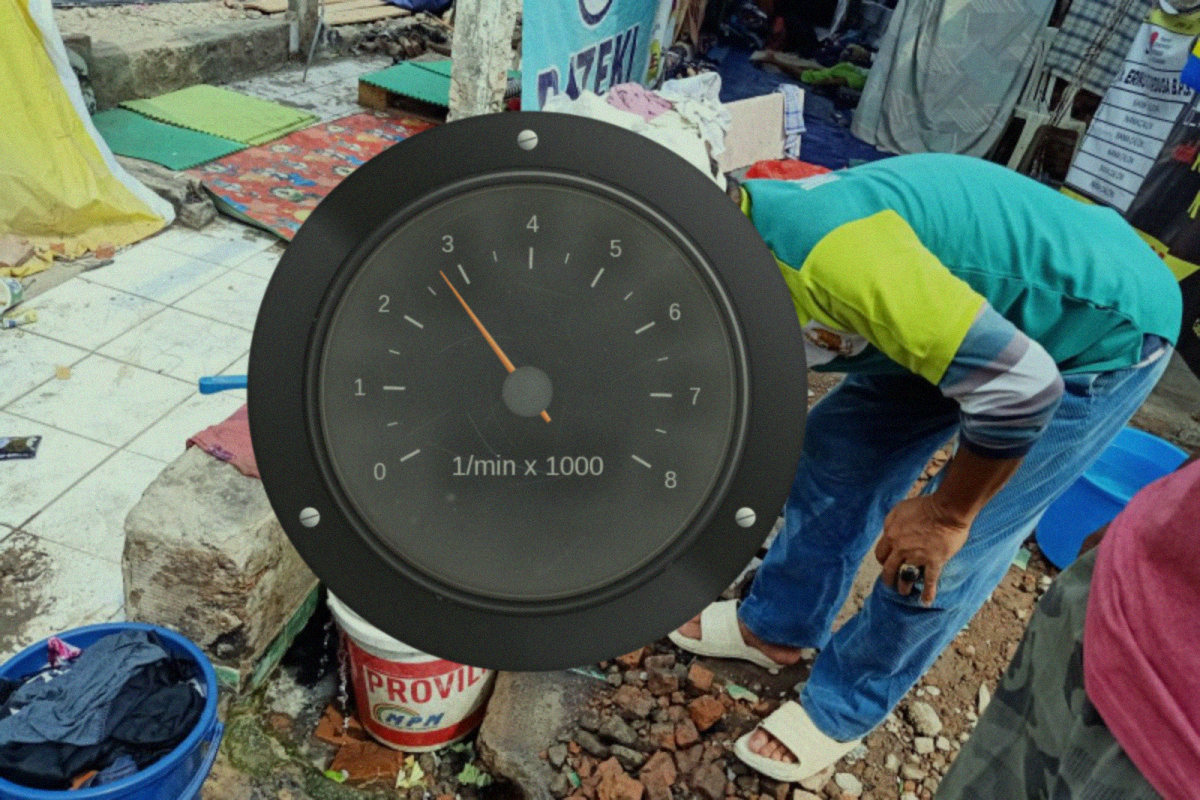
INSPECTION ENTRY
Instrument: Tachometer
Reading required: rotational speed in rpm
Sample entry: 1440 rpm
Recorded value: 2750 rpm
